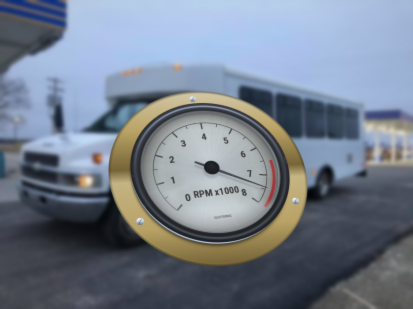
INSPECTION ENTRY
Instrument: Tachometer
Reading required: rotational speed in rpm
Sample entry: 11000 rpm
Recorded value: 7500 rpm
